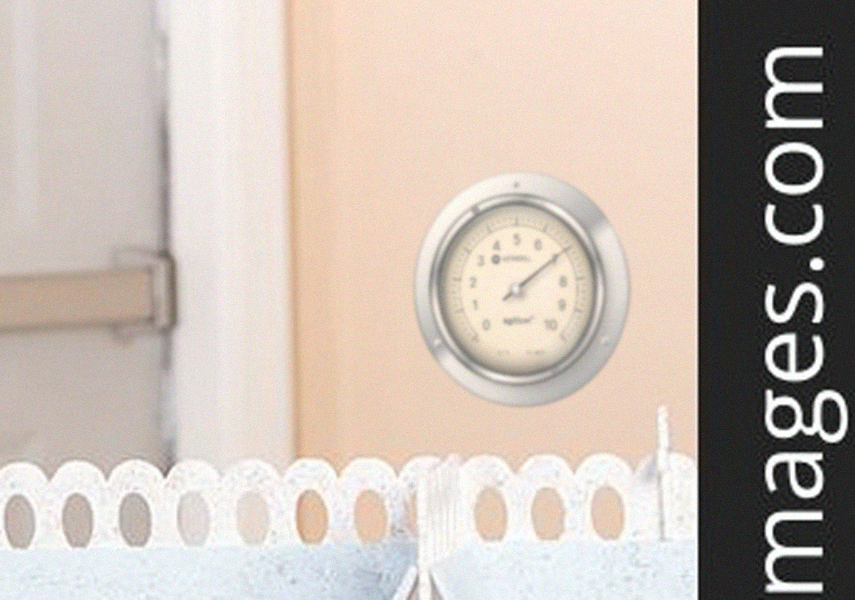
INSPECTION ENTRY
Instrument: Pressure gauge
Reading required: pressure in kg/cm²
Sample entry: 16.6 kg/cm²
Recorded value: 7 kg/cm²
